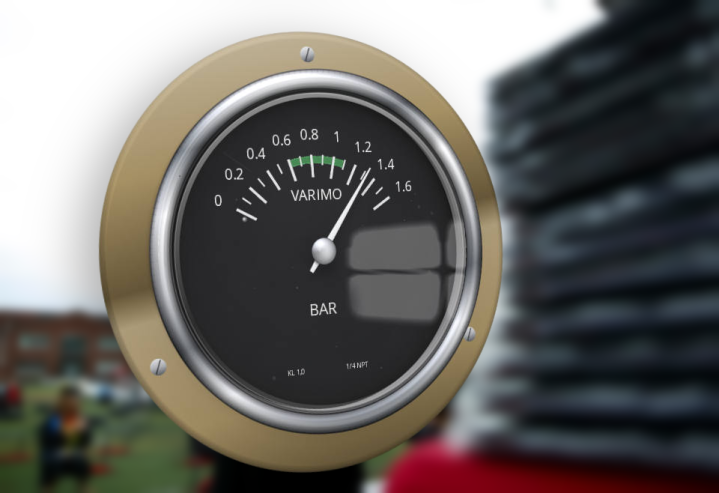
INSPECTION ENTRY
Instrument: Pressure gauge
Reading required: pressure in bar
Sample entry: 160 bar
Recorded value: 1.3 bar
